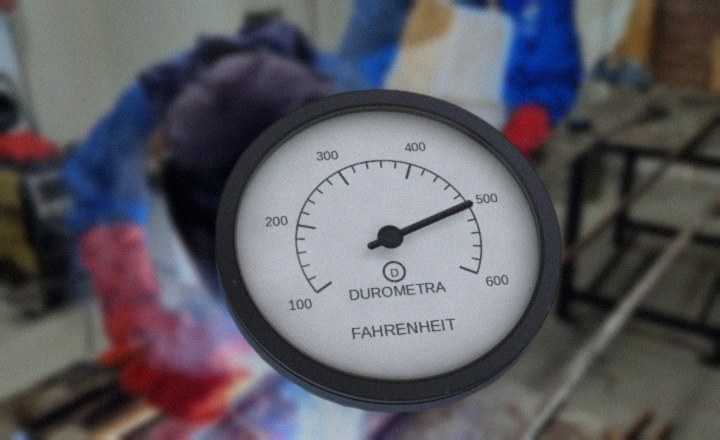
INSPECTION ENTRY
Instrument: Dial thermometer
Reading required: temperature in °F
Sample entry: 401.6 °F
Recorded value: 500 °F
